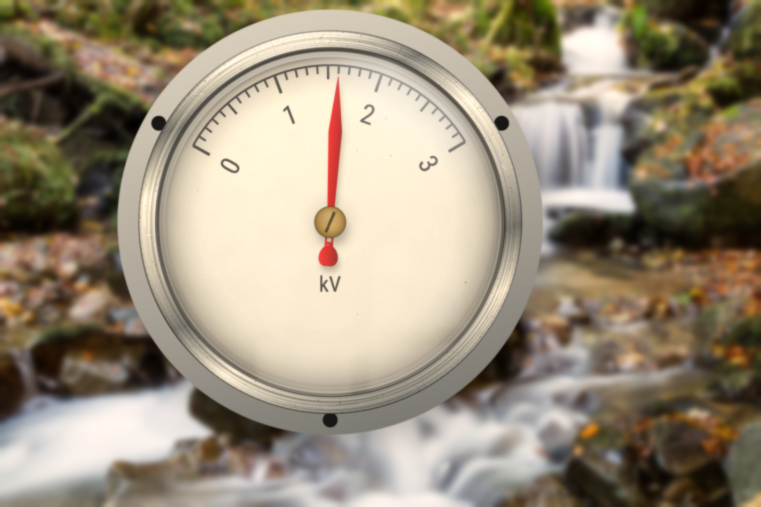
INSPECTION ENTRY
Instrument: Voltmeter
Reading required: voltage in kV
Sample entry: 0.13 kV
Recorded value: 1.6 kV
